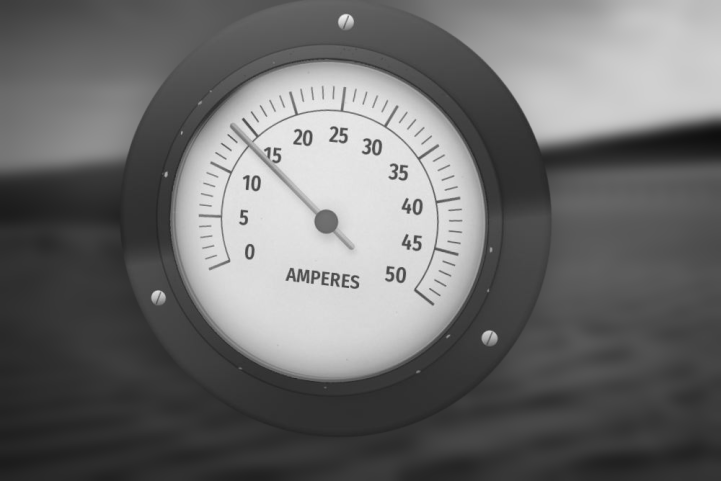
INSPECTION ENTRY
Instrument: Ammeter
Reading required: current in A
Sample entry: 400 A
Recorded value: 14 A
